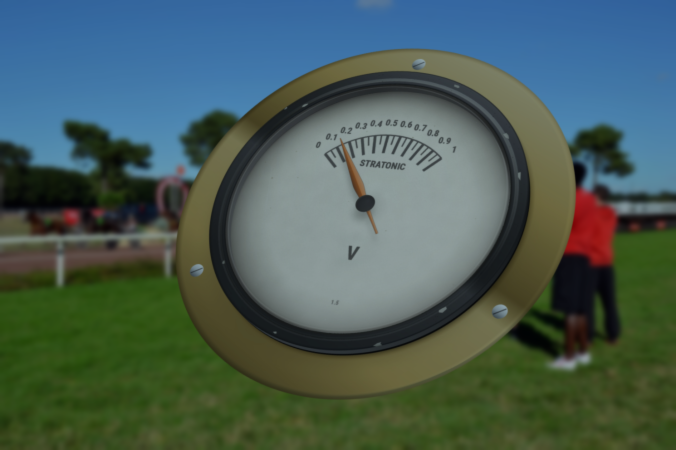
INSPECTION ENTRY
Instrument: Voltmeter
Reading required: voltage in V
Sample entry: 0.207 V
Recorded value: 0.15 V
